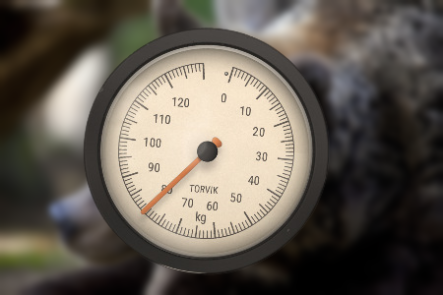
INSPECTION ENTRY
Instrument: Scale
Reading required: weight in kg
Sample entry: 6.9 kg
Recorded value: 80 kg
